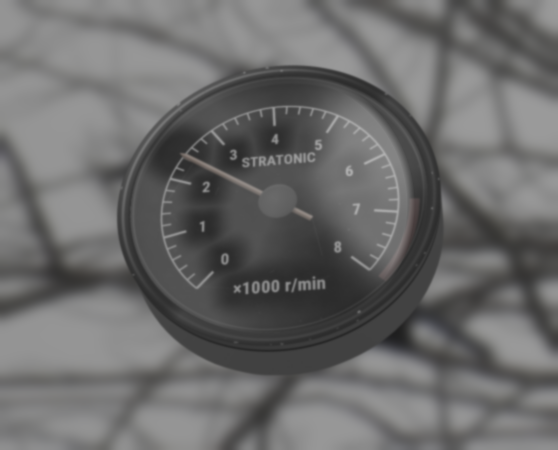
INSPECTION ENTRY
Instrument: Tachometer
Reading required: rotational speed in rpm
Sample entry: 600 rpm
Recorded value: 2400 rpm
